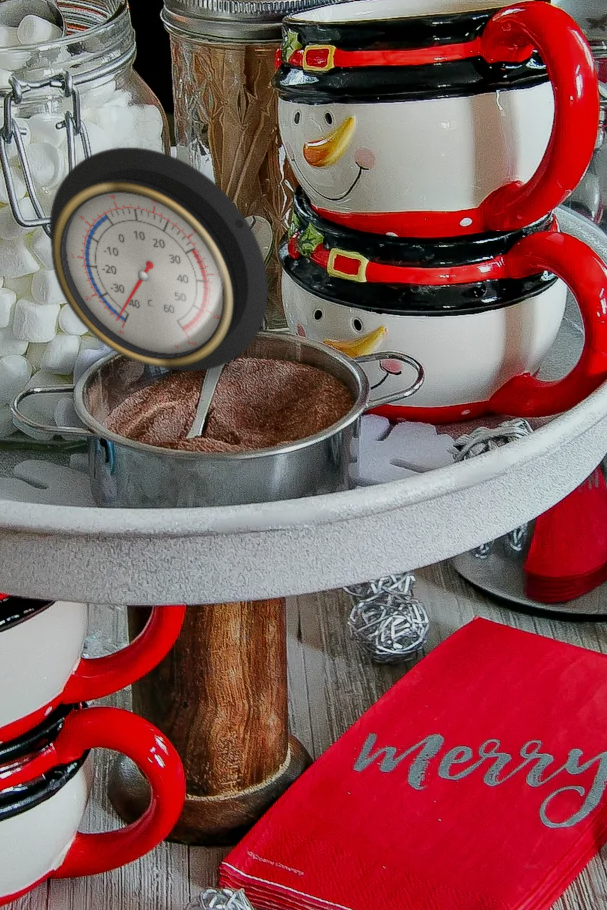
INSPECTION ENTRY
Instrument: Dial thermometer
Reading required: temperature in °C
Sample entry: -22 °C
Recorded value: -38 °C
